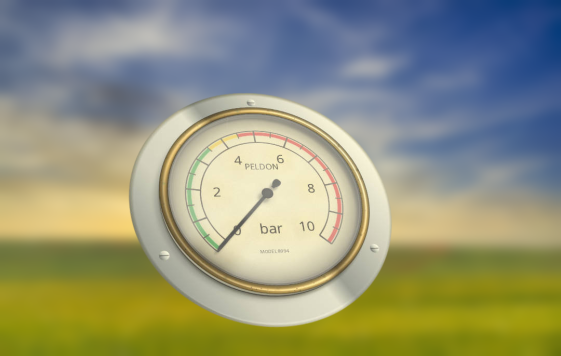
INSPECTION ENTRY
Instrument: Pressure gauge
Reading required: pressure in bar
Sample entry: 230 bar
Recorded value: 0 bar
